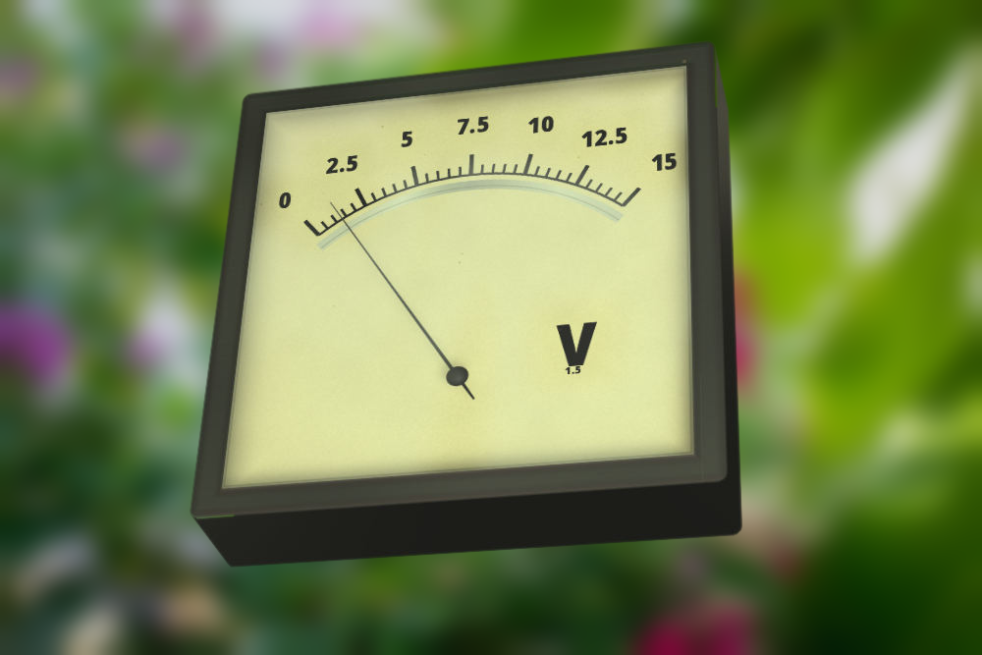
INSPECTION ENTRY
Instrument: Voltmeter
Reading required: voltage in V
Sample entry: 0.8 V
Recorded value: 1.25 V
